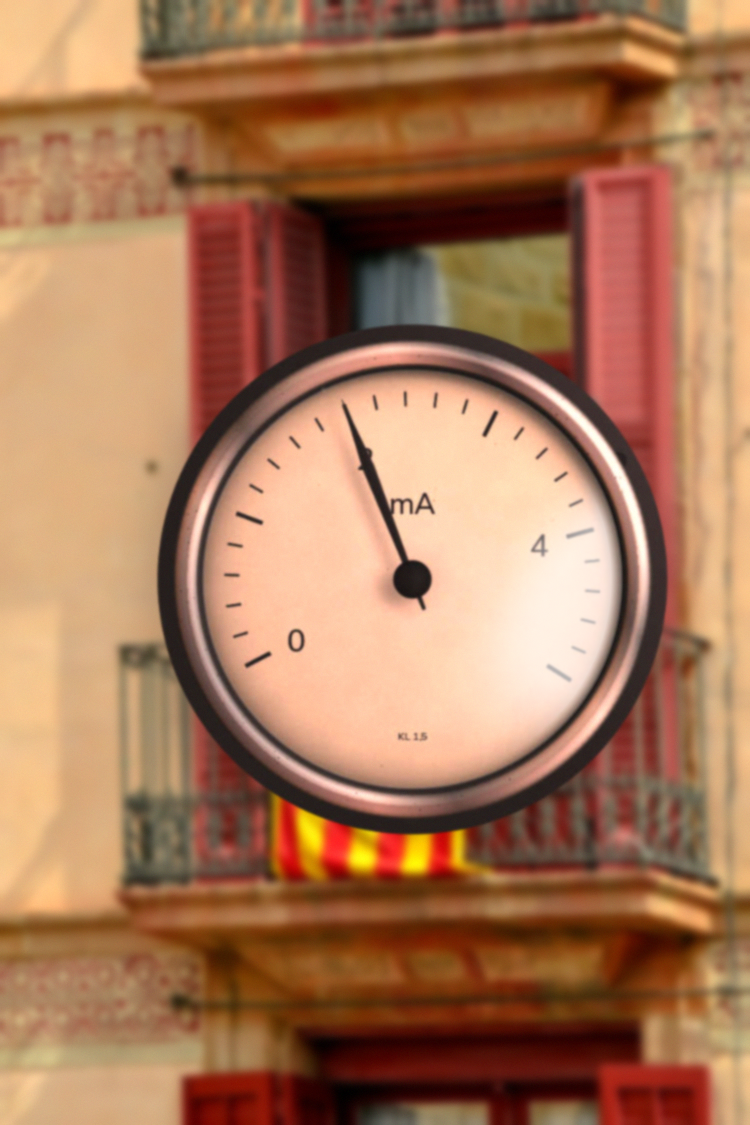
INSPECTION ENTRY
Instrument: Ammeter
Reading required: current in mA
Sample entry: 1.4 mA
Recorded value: 2 mA
